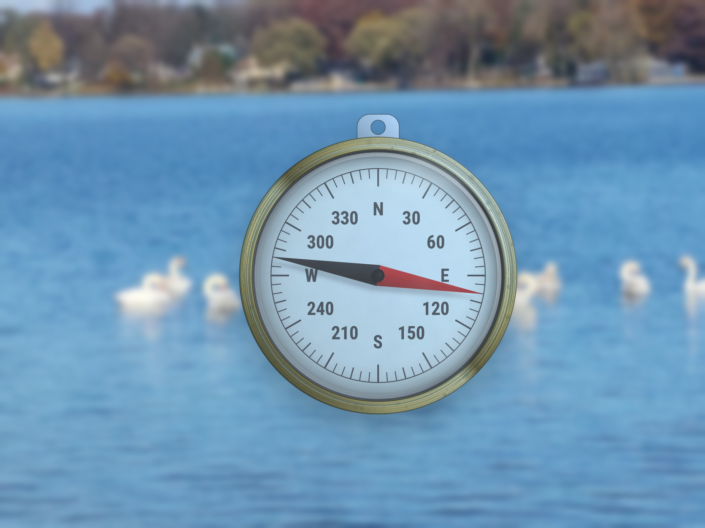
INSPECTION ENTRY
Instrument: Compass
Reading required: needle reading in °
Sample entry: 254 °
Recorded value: 100 °
